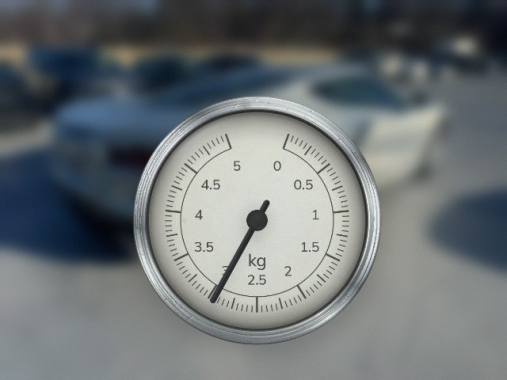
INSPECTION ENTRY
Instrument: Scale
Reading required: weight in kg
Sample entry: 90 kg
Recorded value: 2.95 kg
